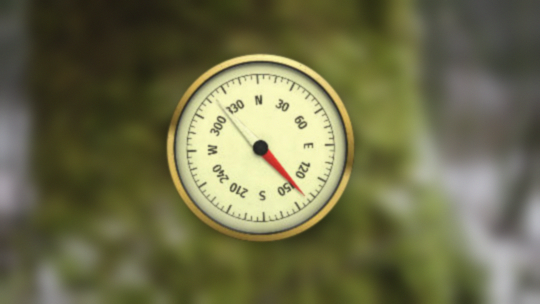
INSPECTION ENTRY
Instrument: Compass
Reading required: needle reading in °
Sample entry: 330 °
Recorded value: 140 °
